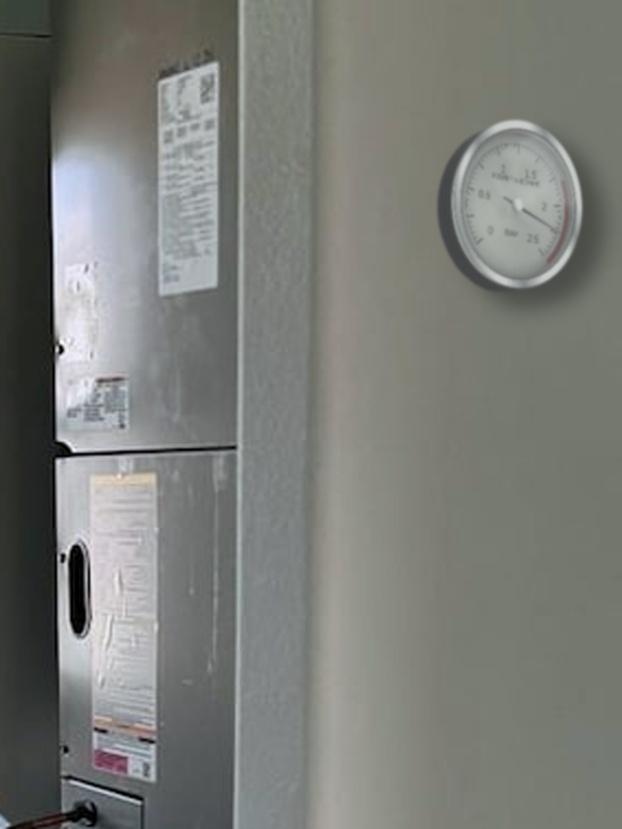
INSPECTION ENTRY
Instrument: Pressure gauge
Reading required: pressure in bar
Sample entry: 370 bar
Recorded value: 2.25 bar
